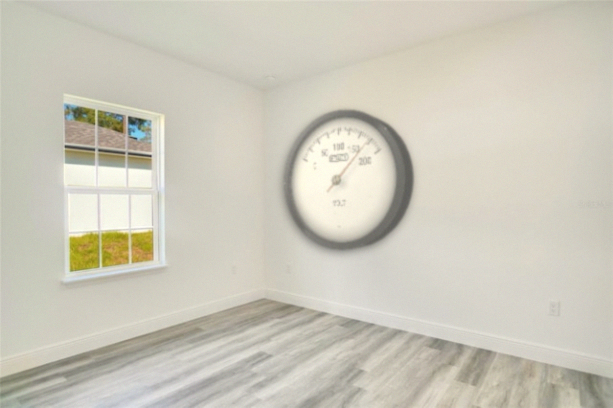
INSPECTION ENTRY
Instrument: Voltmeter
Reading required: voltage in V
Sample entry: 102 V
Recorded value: 175 V
